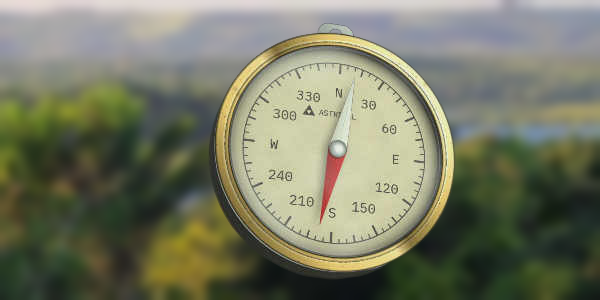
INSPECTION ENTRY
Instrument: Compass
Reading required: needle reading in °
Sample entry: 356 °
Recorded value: 190 °
